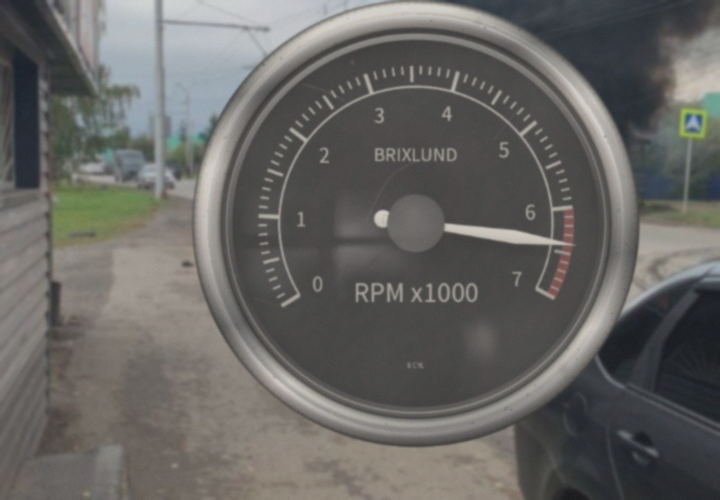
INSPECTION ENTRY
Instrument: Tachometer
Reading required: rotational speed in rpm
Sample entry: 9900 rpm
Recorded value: 6400 rpm
